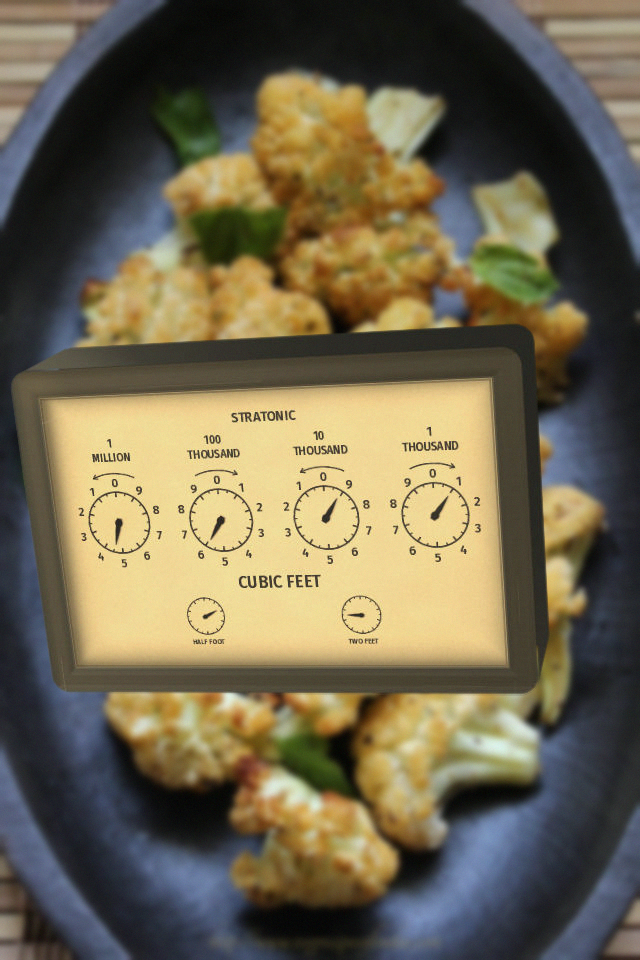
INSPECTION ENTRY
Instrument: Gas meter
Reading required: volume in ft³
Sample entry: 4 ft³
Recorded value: 459100 ft³
